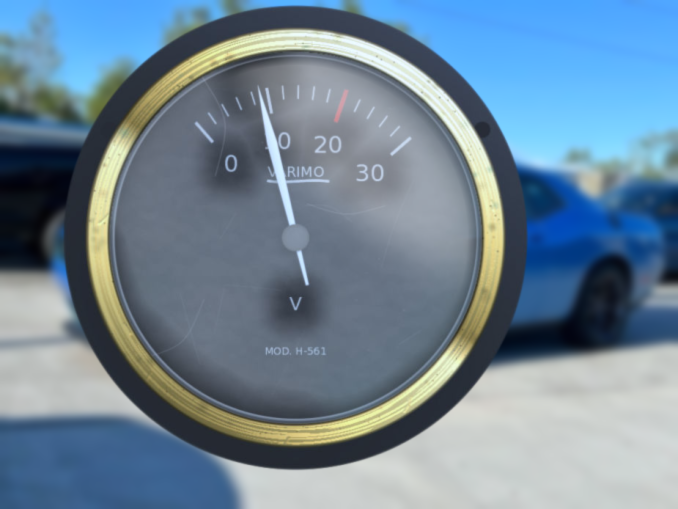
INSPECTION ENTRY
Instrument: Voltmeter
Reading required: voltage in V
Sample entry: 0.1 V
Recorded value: 9 V
